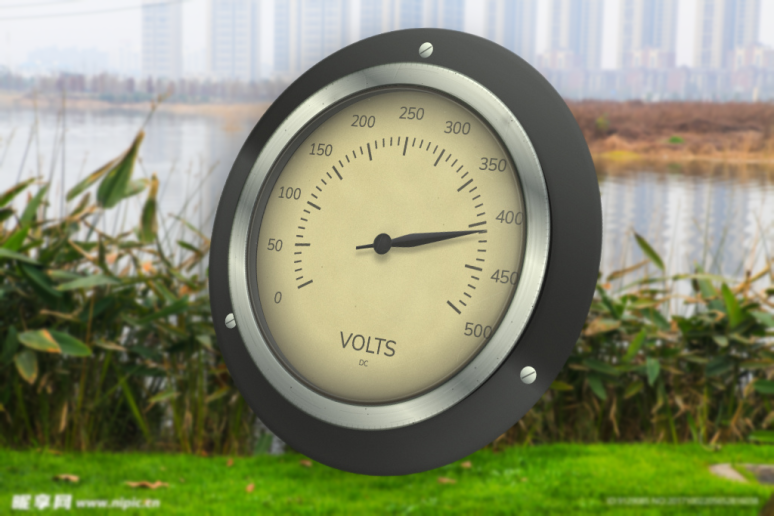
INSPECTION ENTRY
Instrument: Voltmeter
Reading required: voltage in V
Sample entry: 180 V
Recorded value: 410 V
